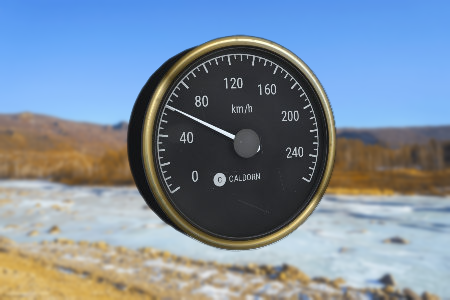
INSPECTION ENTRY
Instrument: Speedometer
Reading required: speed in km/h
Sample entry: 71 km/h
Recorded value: 60 km/h
